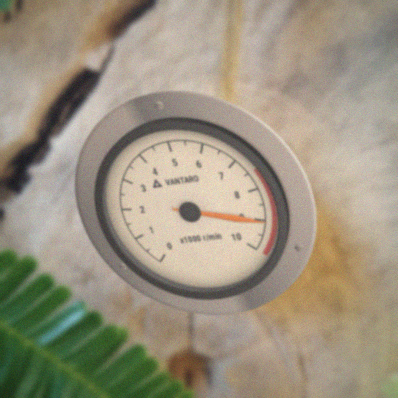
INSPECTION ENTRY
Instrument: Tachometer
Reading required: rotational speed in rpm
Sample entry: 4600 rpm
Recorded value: 9000 rpm
